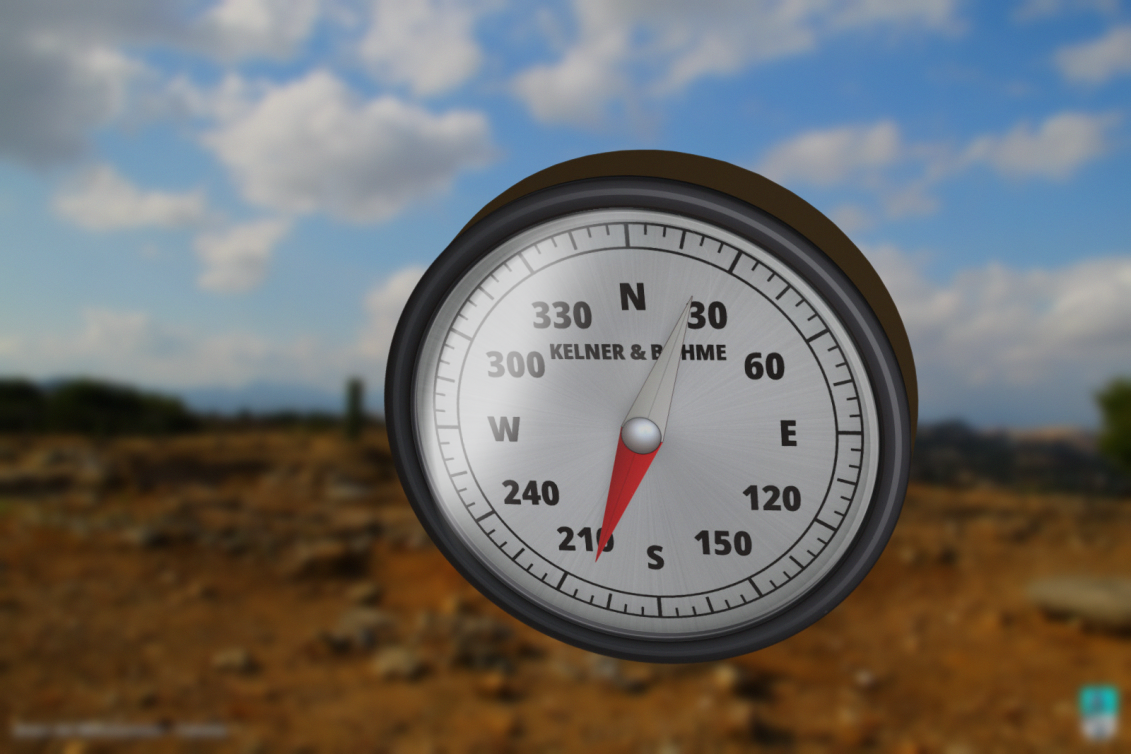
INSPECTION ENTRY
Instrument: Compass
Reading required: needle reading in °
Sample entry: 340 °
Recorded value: 202.5 °
